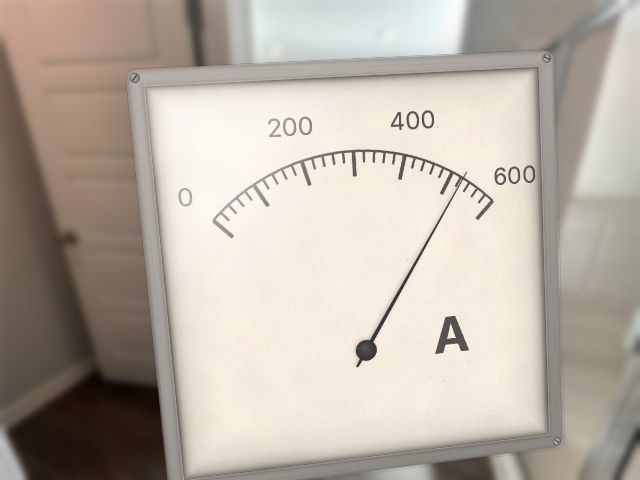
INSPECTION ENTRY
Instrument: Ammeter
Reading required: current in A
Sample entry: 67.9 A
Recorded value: 520 A
